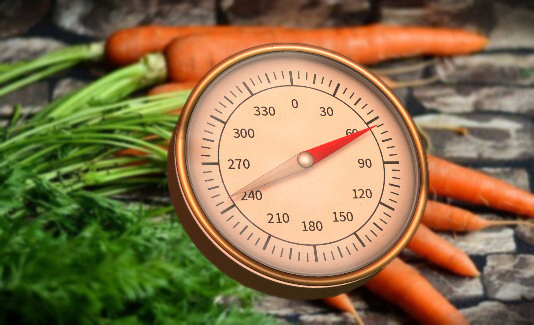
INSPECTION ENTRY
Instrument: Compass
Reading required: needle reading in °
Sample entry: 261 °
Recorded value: 65 °
